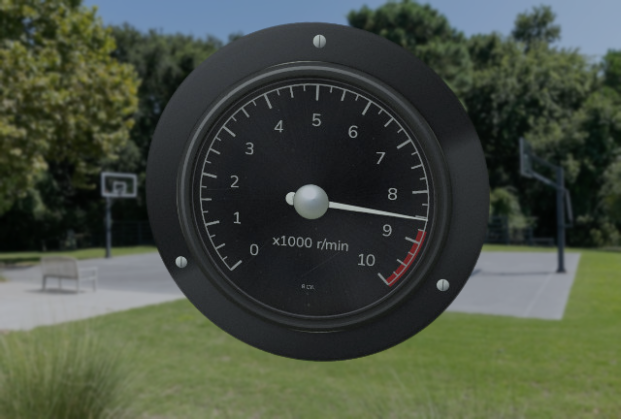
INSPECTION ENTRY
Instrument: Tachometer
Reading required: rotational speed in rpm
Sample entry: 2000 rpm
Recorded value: 8500 rpm
